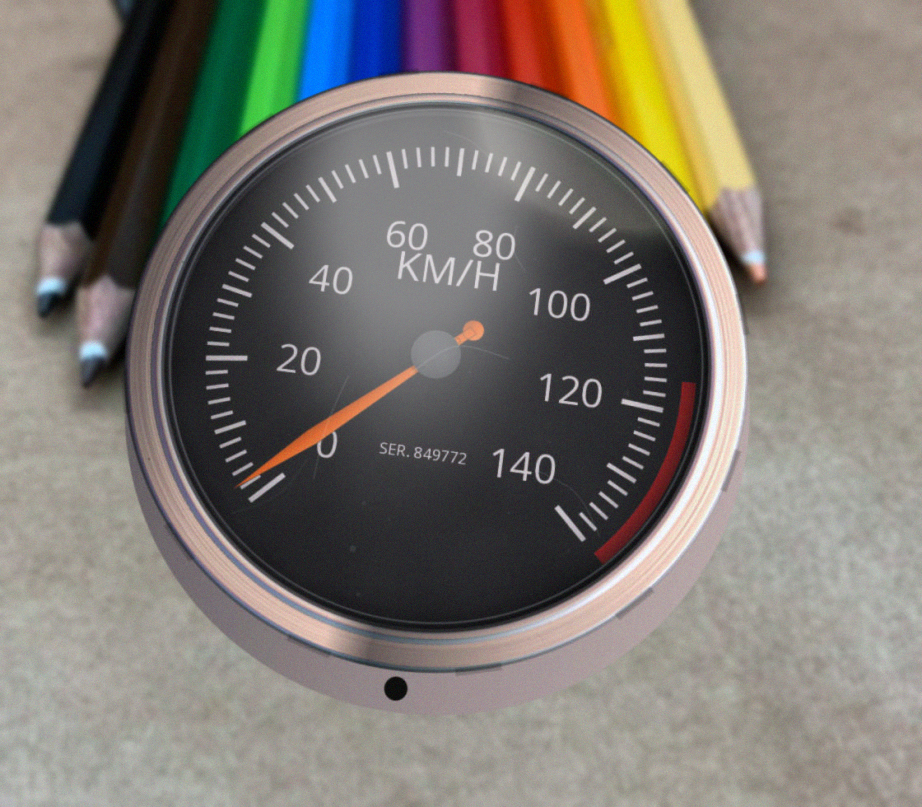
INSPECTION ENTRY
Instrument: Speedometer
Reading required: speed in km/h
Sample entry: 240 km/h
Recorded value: 2 km/h
